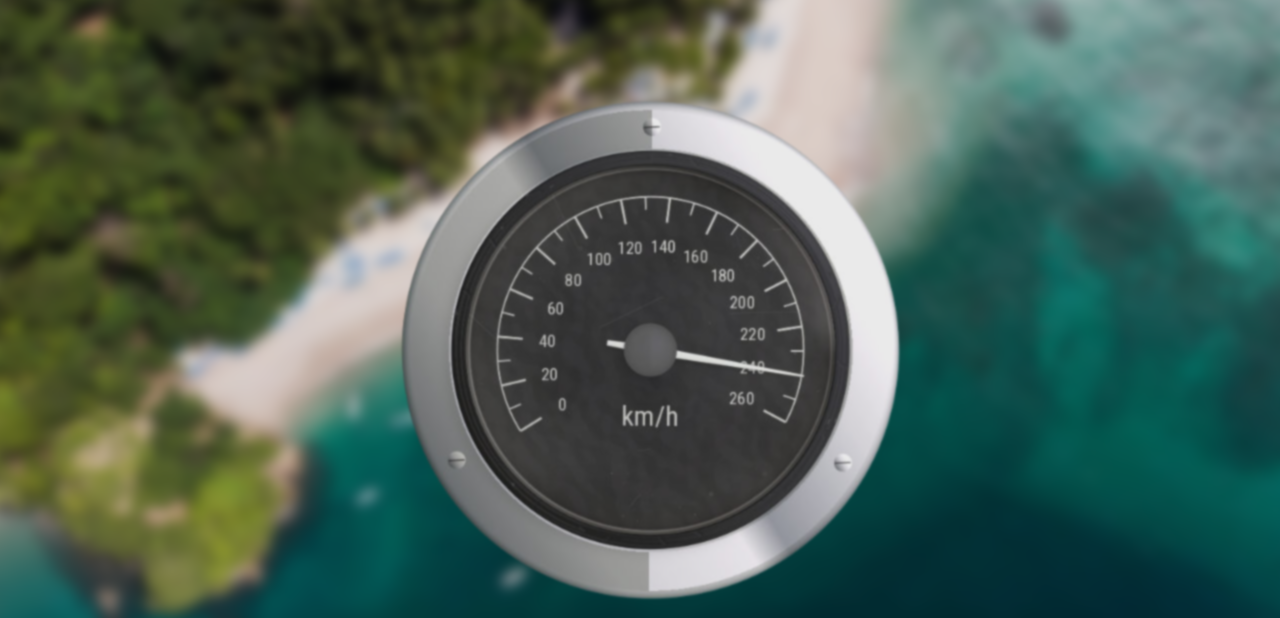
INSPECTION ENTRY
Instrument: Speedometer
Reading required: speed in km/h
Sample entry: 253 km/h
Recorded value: 240 km/h
